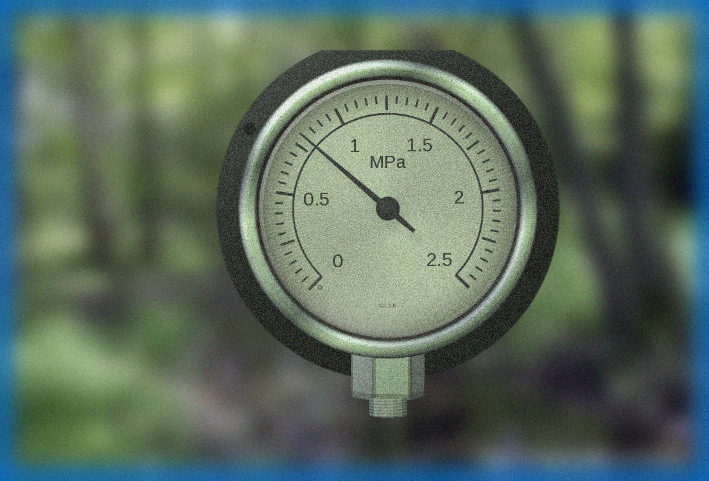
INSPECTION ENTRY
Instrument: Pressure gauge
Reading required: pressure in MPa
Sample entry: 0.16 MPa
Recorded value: 0.8 MPa
